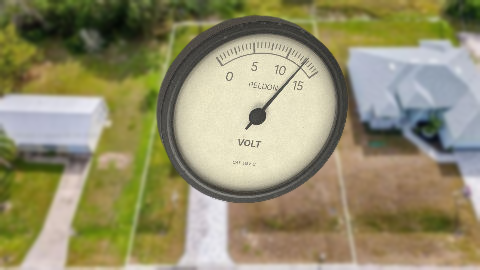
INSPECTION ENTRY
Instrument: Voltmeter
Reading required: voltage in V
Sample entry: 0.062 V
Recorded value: 12.5 V
